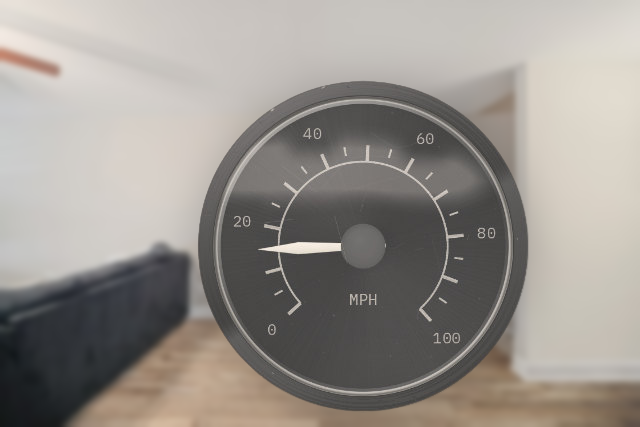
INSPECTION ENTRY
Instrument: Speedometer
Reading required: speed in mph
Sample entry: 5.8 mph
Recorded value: 15 mph
